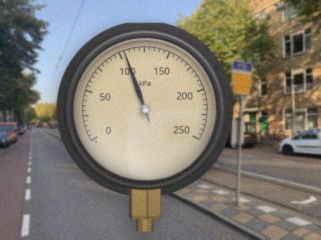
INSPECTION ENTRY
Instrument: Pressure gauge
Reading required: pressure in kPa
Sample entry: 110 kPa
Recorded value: 105 kPa
